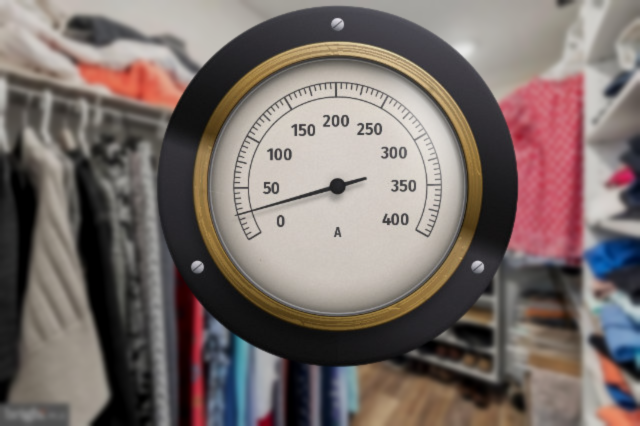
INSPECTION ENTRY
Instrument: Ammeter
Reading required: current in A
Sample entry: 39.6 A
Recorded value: 25 A
